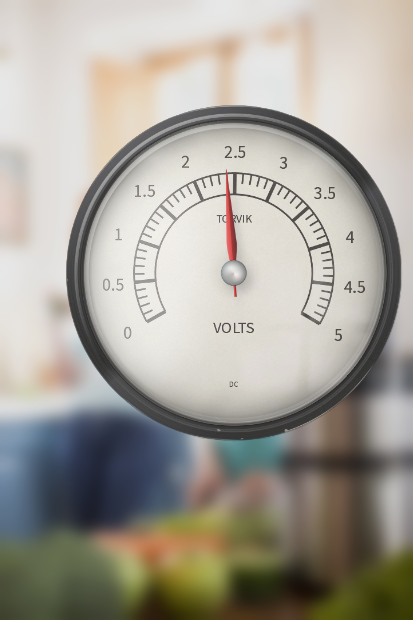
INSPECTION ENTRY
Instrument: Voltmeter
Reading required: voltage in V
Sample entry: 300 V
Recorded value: 2.4 V
